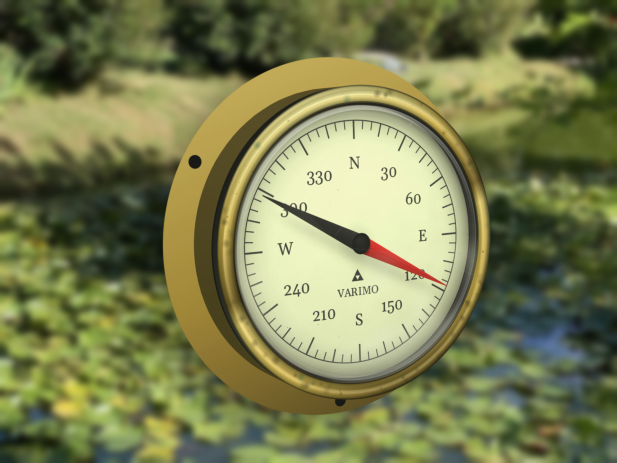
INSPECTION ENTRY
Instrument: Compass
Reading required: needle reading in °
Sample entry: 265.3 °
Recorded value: 117.5 °
